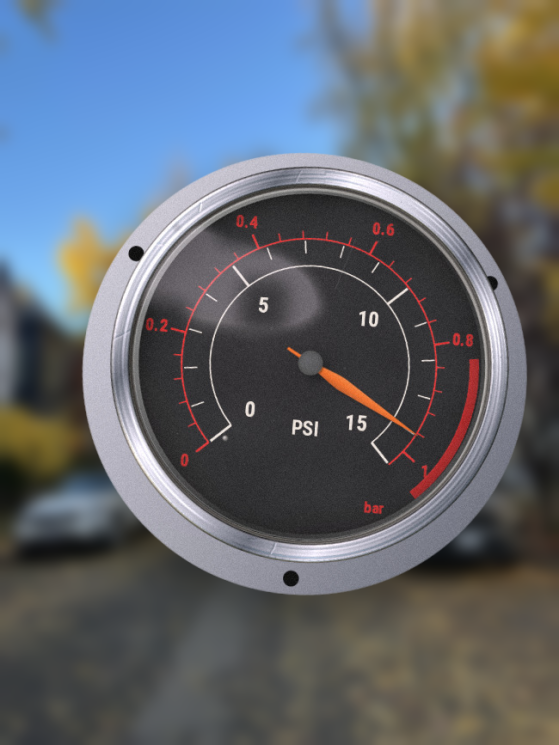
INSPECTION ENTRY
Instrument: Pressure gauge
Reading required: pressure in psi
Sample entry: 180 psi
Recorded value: 14 psi
